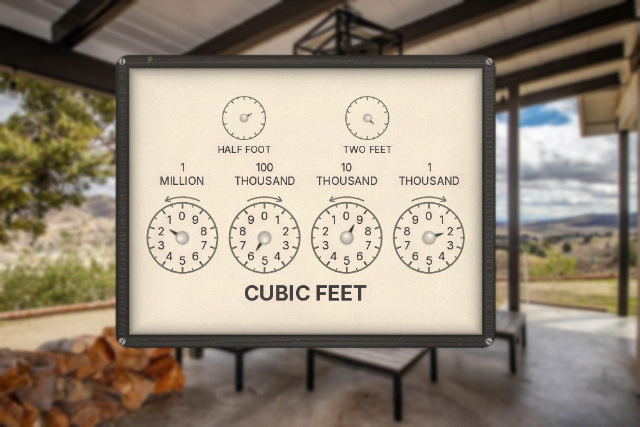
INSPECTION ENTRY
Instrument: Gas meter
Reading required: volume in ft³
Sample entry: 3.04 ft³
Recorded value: 159200 ft³
